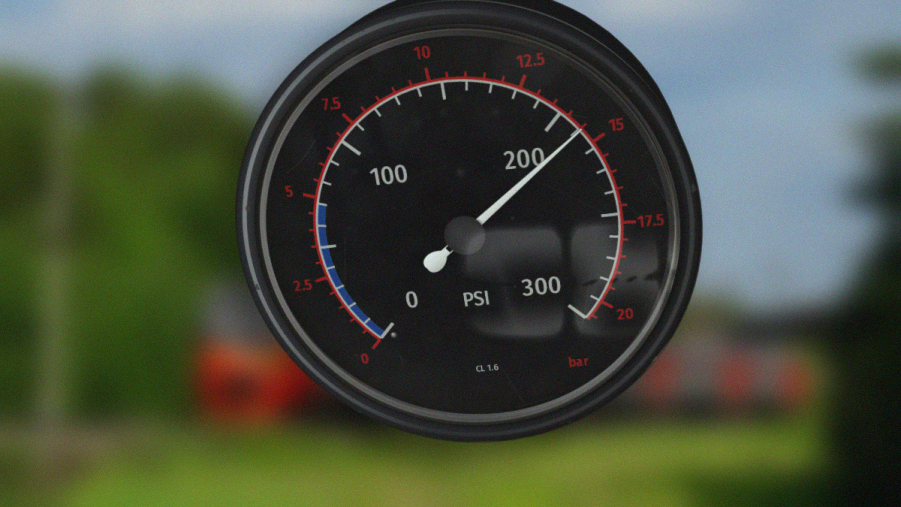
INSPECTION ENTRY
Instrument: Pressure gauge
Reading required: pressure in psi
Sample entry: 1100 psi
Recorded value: 210 psi
